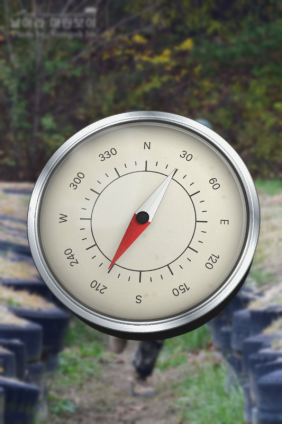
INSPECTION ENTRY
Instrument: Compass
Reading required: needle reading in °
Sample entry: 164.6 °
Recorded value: 210 °
